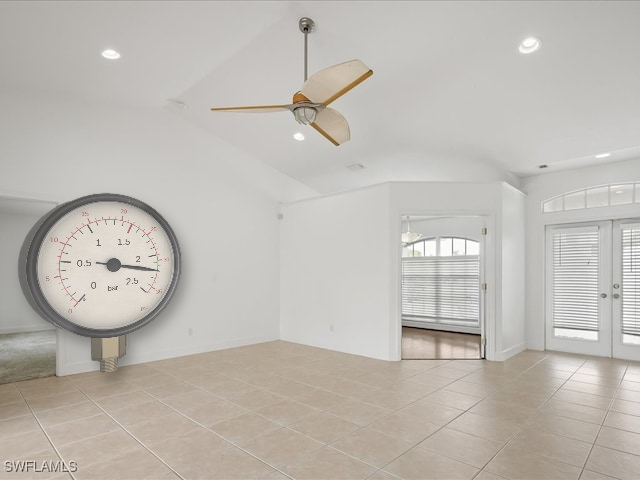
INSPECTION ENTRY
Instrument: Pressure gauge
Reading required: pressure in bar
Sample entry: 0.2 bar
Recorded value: 2.2 bar
